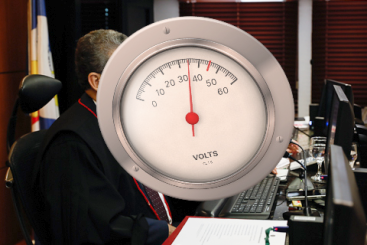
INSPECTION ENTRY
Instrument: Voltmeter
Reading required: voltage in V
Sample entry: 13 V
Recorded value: 35 V
